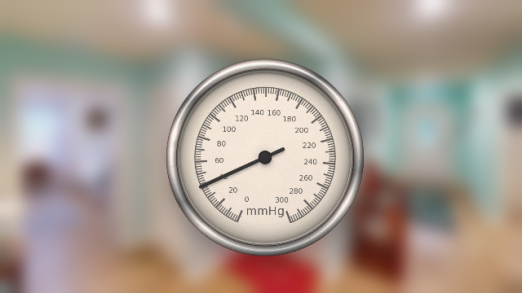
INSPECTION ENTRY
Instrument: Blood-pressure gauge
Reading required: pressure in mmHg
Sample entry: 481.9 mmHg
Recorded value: 40 mmHg
